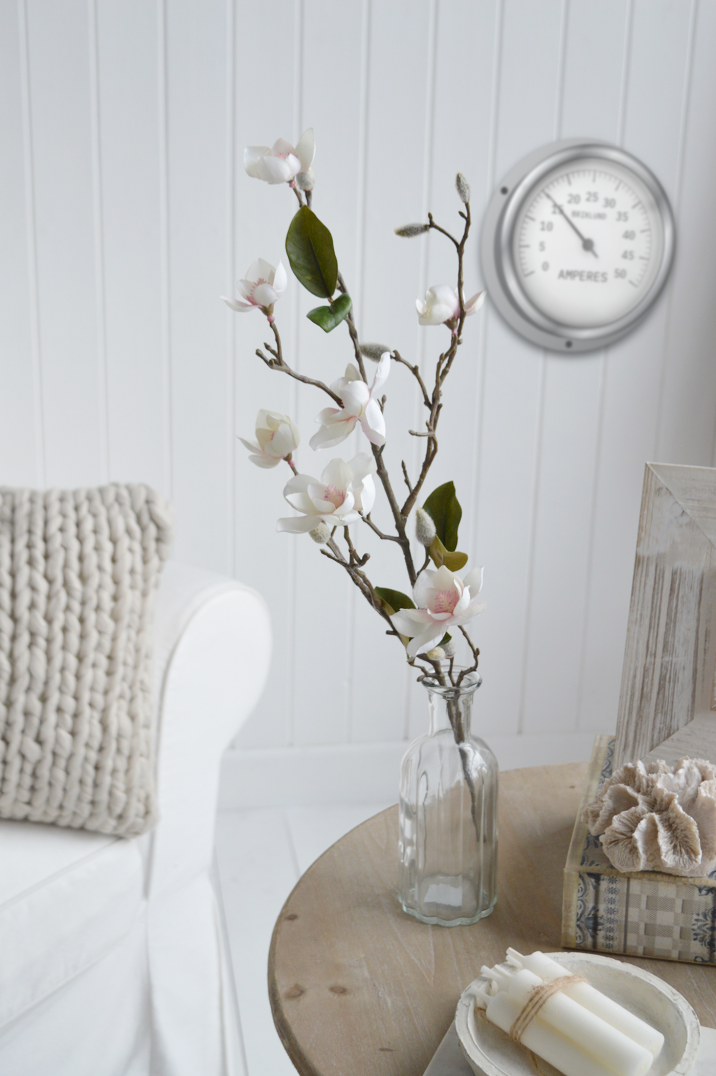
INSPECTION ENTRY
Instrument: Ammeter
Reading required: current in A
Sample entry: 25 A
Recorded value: 15 A
